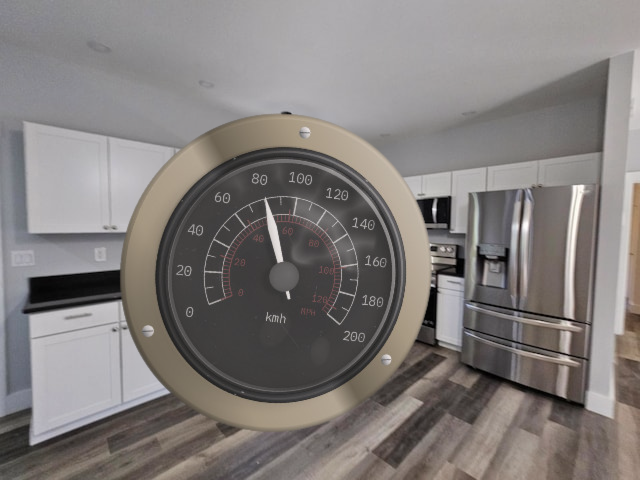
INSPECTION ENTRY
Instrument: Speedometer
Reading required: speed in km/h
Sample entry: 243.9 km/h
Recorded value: 80 km/h
